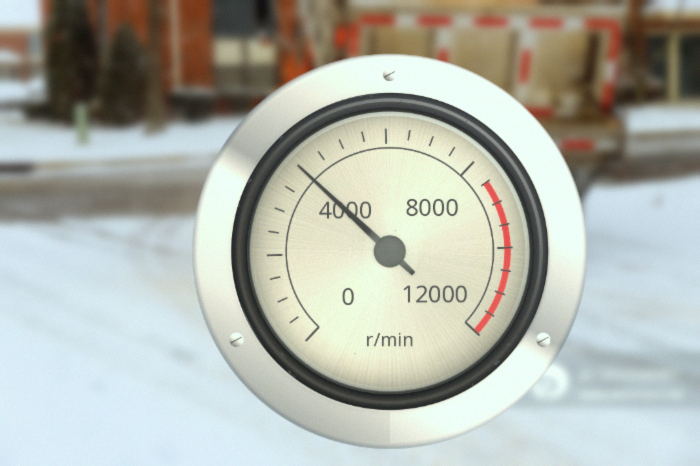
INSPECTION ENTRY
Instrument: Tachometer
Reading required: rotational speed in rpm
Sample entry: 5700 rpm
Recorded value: 4000 rpm
